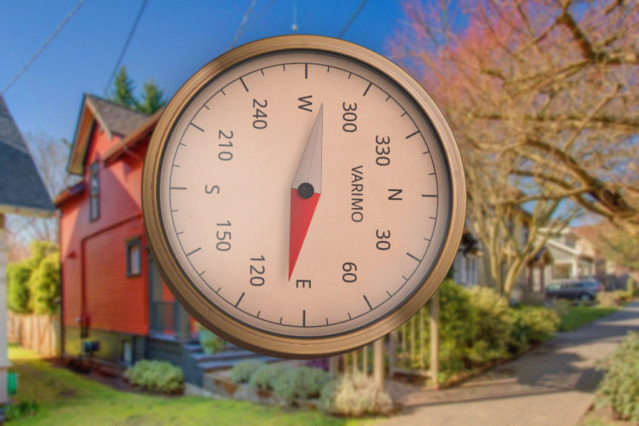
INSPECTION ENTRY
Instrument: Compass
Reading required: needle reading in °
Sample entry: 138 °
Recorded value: 100 °
